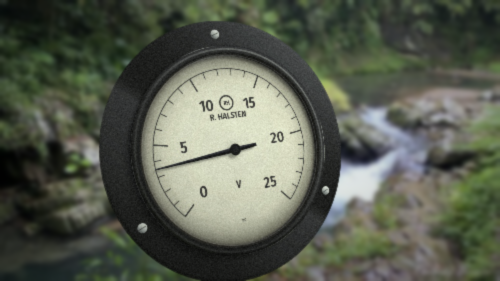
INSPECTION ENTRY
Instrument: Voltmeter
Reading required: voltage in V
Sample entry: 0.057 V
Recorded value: 3.5 V
